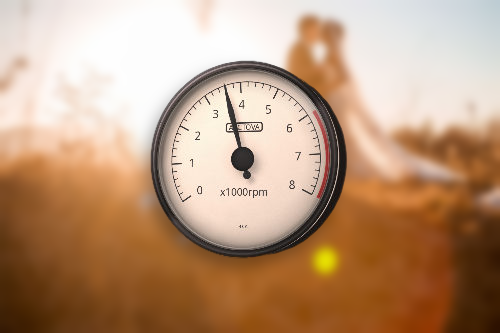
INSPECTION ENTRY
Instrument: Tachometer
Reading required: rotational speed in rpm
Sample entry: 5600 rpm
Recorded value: 3600 rpm
